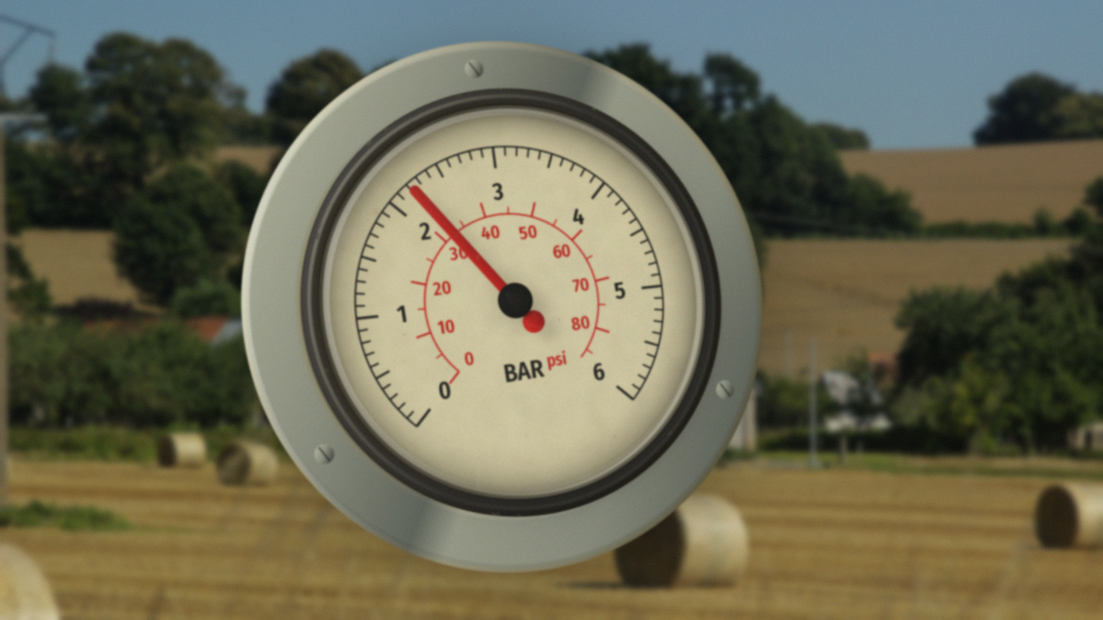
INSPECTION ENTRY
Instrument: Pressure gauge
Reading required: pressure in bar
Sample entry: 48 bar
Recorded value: 2.2 bar
